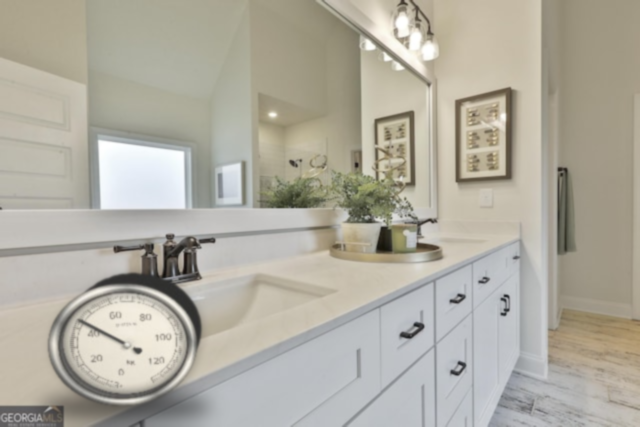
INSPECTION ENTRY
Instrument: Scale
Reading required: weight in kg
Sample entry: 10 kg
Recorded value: 45 kg
